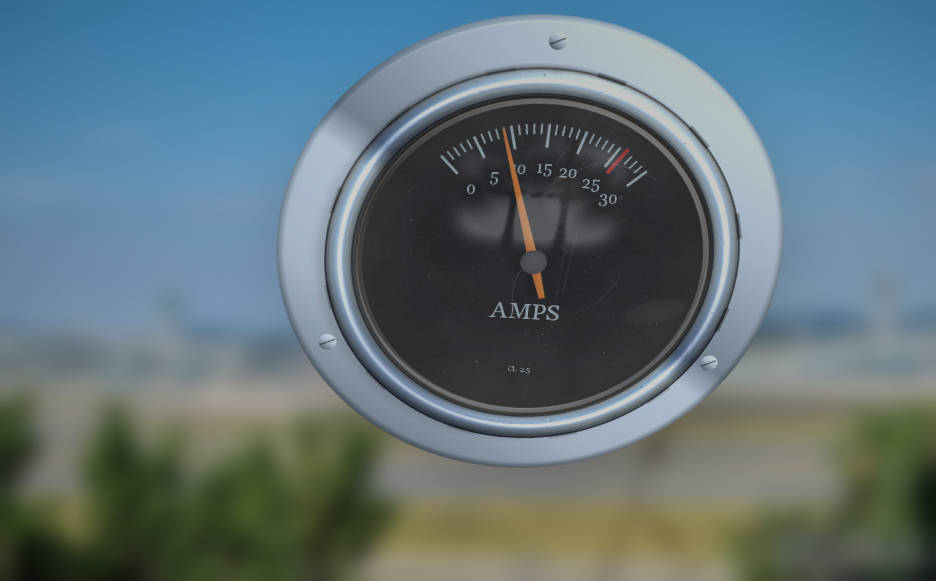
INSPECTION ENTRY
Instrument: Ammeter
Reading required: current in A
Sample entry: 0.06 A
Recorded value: 9 A
